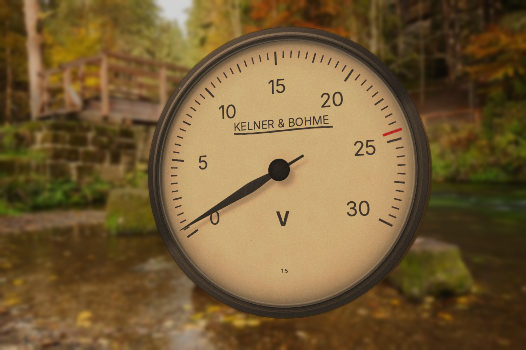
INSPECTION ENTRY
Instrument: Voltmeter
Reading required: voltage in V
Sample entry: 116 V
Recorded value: 0.5 V
